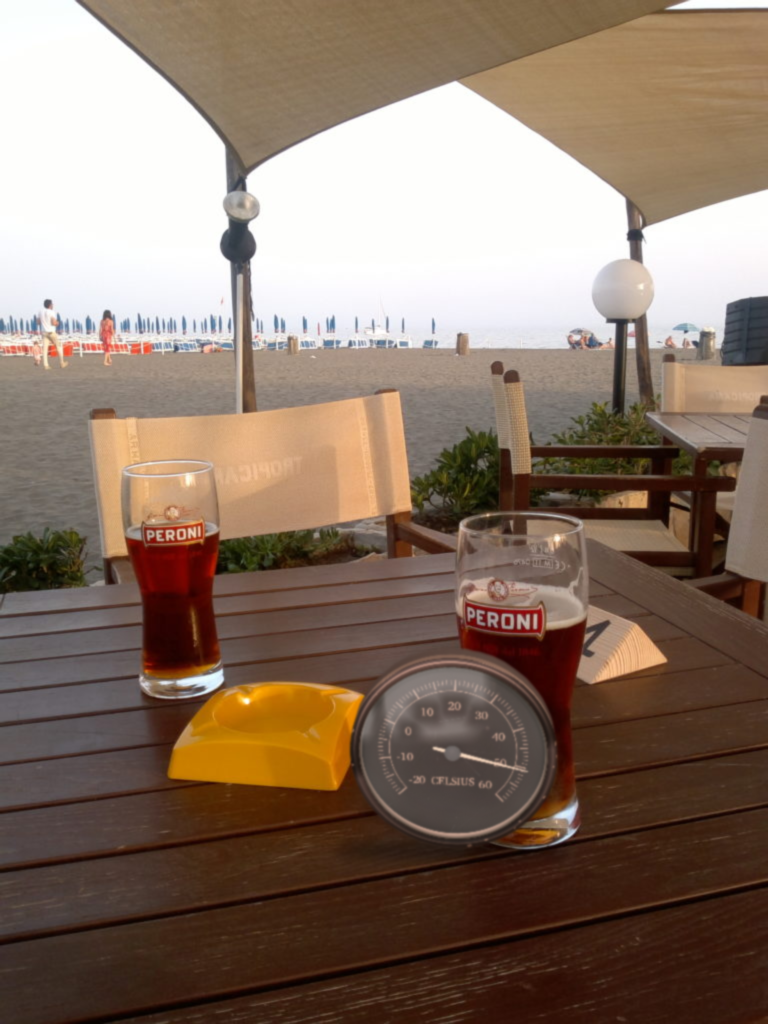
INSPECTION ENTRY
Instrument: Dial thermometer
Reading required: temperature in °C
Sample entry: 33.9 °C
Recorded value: 50 °C
